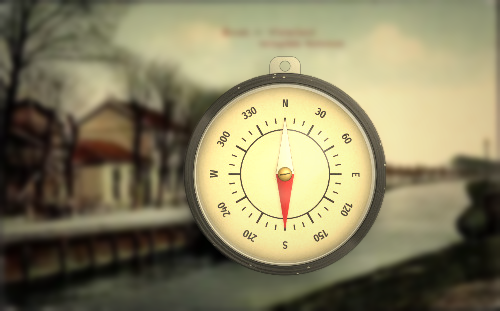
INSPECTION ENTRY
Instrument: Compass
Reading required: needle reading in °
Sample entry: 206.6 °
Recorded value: 180 °
